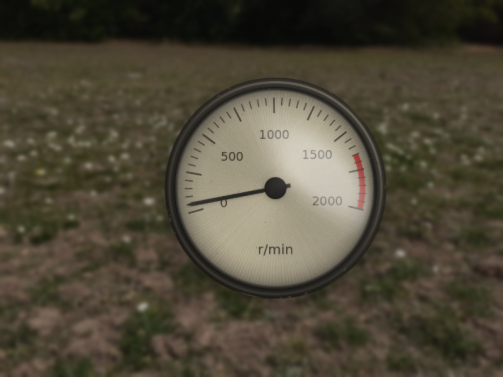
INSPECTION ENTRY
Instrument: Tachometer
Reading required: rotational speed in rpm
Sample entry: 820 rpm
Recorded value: 50 rpm
